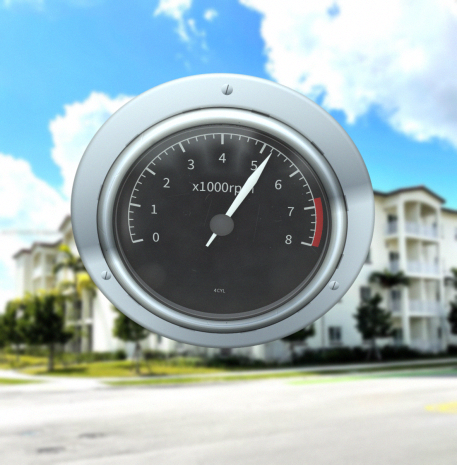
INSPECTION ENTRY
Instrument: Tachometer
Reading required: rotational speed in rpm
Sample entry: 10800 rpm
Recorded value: 5200 rpm
